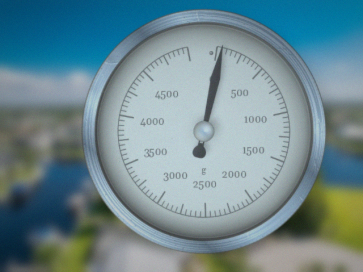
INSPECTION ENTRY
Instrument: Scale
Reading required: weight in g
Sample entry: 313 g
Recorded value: 50 g
